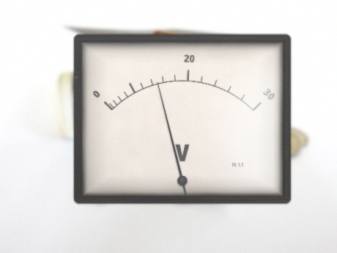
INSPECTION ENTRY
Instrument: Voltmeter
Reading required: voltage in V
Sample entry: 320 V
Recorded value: 15 V
